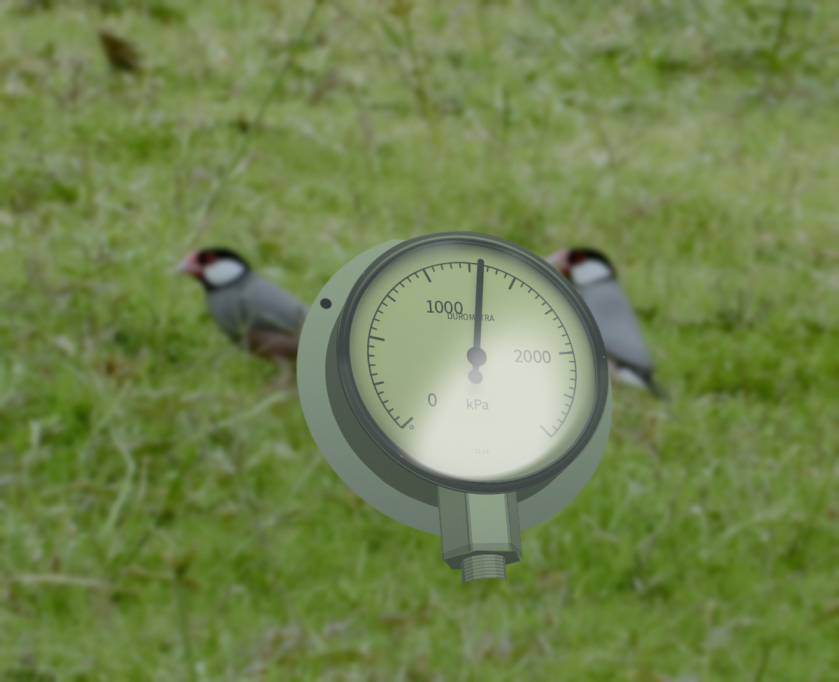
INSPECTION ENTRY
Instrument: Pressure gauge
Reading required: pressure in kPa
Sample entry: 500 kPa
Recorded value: 1300 kPa
